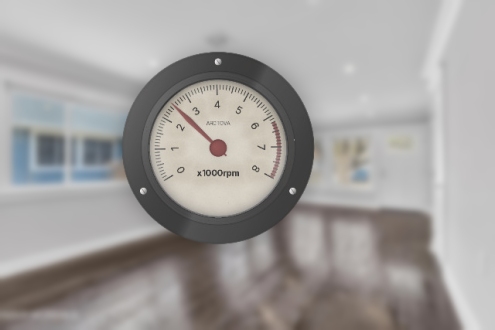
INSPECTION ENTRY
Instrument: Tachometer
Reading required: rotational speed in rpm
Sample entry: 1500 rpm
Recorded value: 2500 rpm
